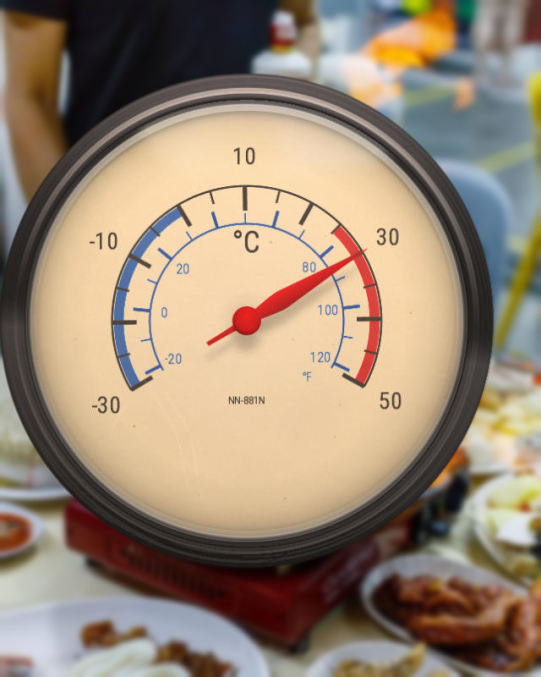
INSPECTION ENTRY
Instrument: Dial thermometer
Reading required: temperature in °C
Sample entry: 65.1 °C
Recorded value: 30 °C
